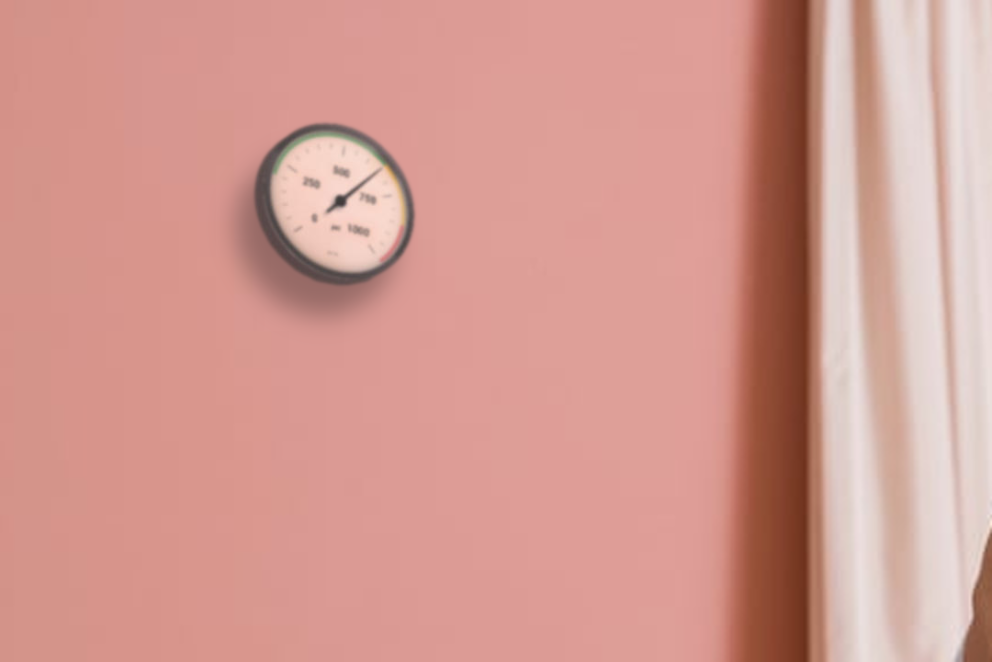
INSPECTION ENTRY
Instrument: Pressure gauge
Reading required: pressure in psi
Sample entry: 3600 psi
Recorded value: 650 psi
